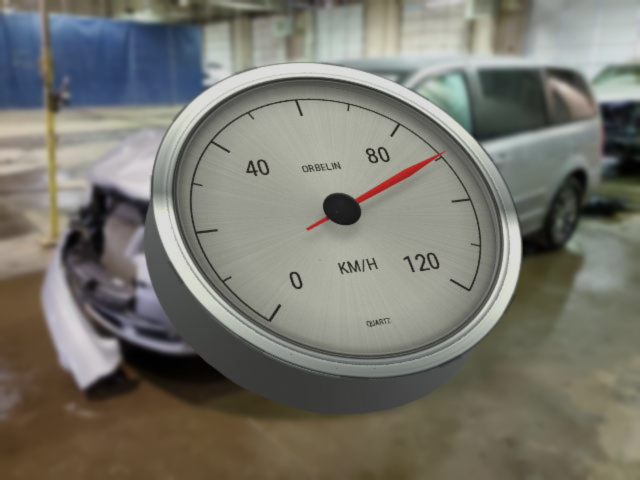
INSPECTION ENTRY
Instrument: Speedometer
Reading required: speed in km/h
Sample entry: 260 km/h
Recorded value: 90 km/h
